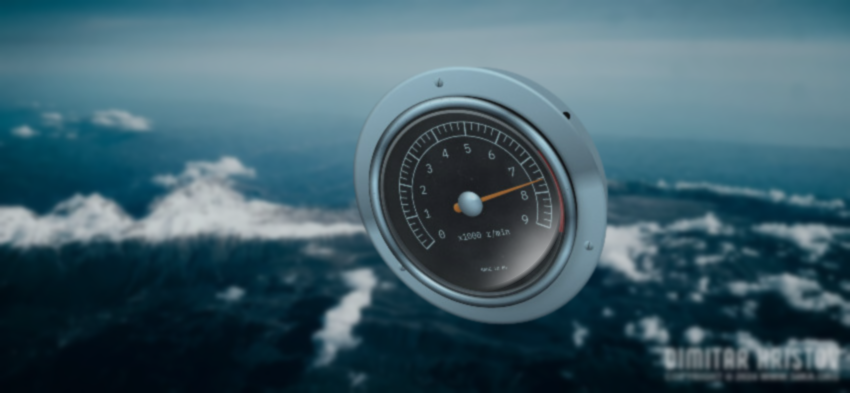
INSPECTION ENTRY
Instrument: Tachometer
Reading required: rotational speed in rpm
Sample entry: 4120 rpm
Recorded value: 7600 rpm
